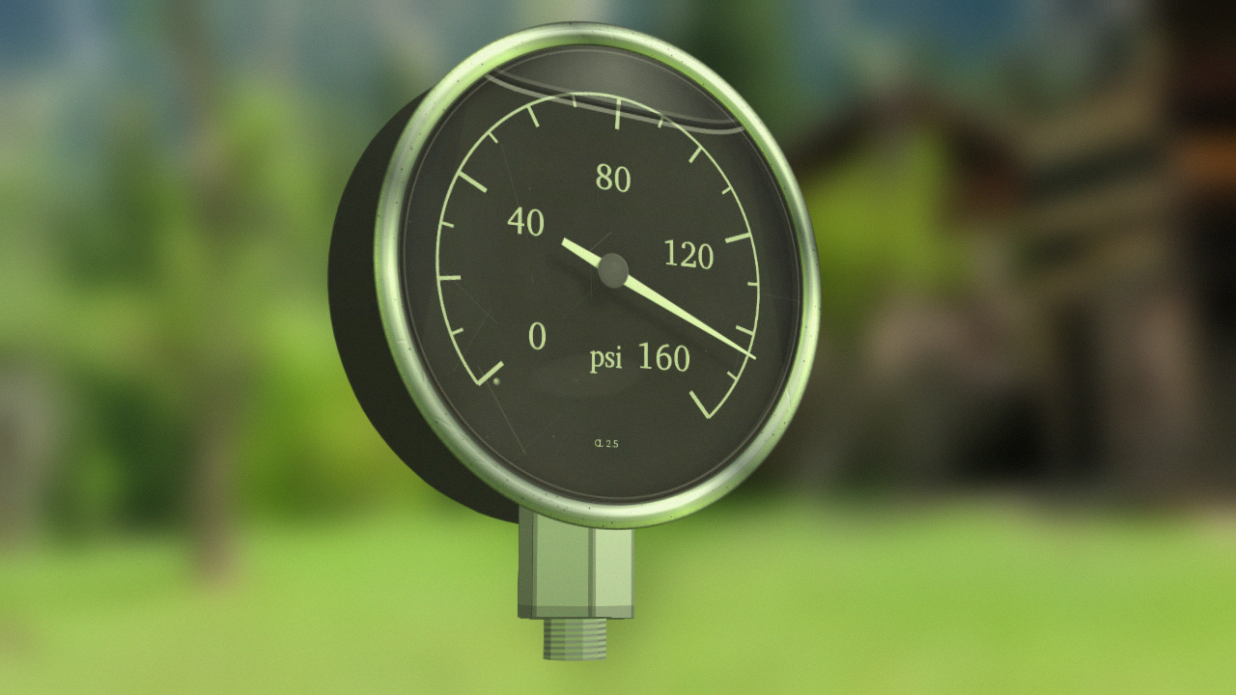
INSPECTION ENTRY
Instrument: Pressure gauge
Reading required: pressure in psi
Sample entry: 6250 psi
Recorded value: 145 psi
